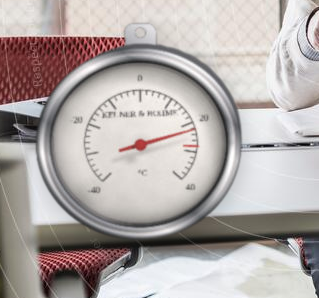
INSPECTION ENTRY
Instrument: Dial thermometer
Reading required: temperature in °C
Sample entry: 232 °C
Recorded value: 22 °C
